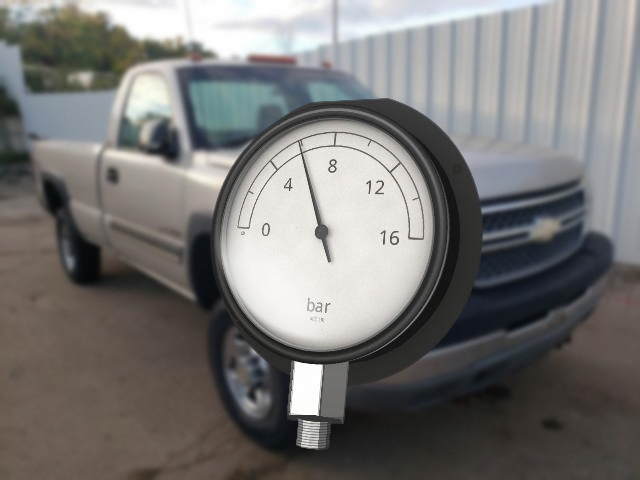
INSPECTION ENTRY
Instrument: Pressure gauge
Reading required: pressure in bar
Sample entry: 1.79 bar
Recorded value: 6 bar
